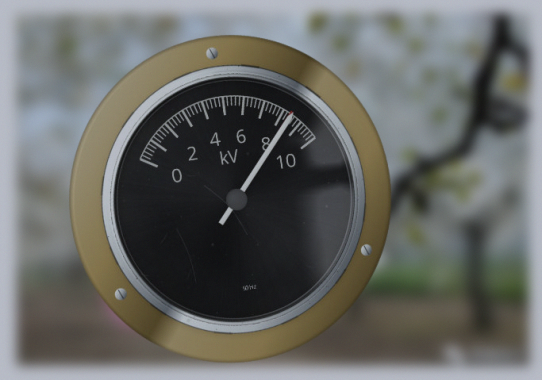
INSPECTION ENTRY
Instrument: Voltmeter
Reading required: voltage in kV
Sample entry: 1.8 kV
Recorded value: 8.4 kV
